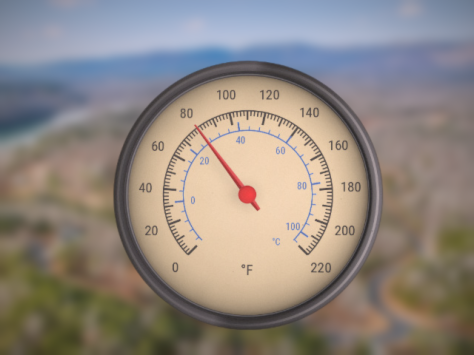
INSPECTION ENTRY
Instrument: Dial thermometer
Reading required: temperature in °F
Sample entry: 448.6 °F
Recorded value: 80 °F
